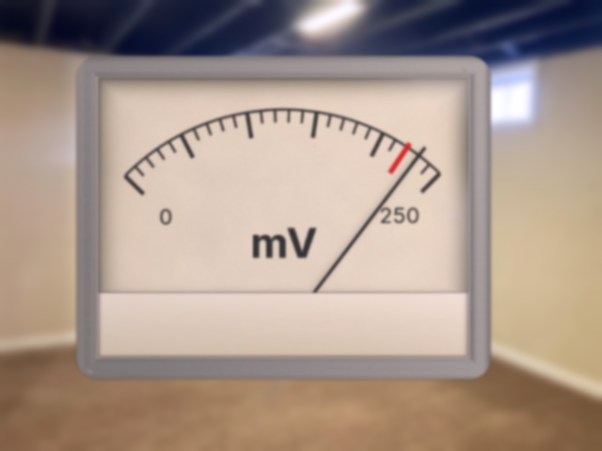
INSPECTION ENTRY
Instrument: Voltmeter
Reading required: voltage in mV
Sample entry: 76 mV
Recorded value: 230 mV
